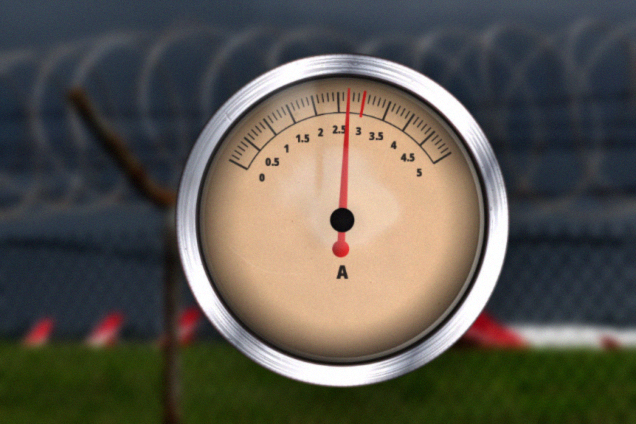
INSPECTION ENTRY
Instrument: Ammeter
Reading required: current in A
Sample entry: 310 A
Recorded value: 2.7 A
